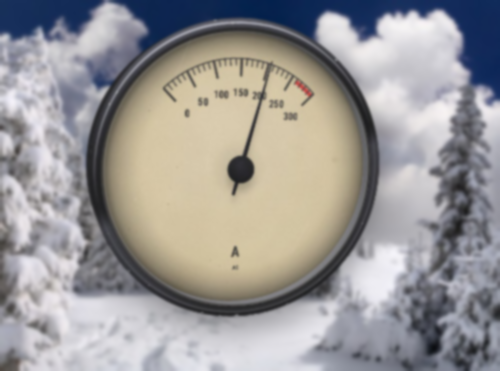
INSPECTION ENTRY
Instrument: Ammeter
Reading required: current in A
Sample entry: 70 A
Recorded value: 200 A
